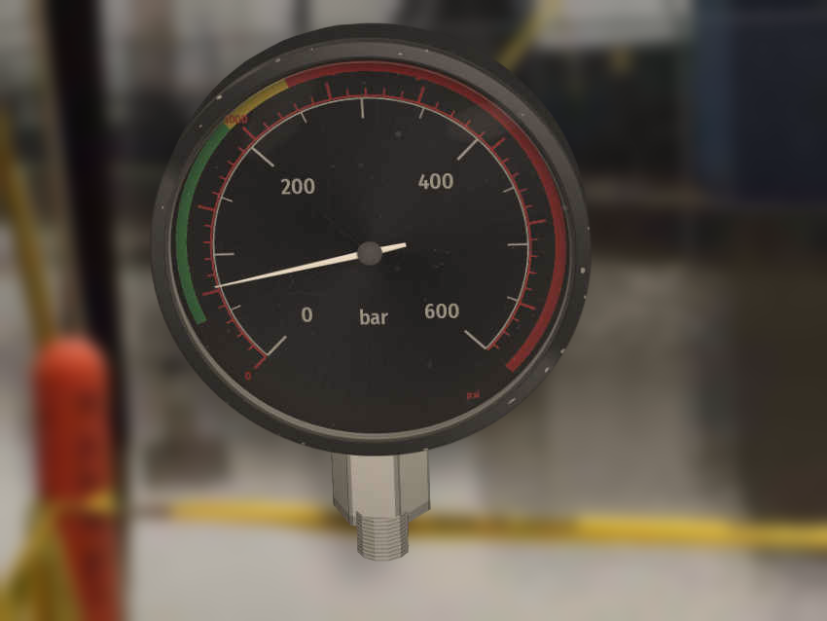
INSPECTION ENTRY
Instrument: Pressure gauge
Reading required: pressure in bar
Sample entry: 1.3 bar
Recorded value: 75 bar
